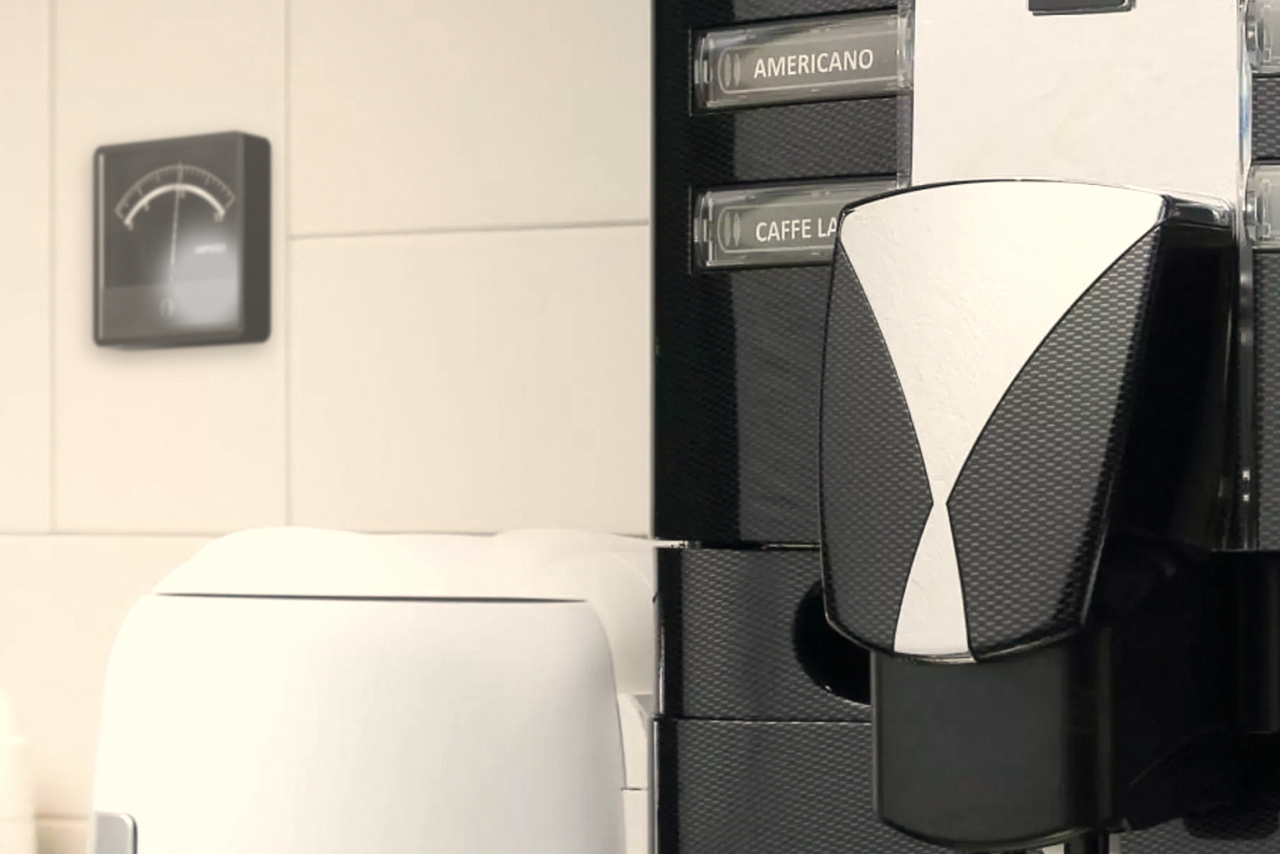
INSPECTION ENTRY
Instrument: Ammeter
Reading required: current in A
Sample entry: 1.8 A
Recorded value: 10 A
